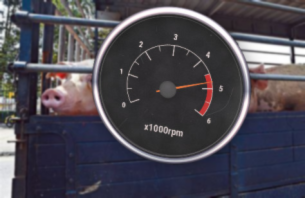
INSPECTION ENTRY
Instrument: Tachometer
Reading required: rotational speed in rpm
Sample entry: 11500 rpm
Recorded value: 4750 rpm
